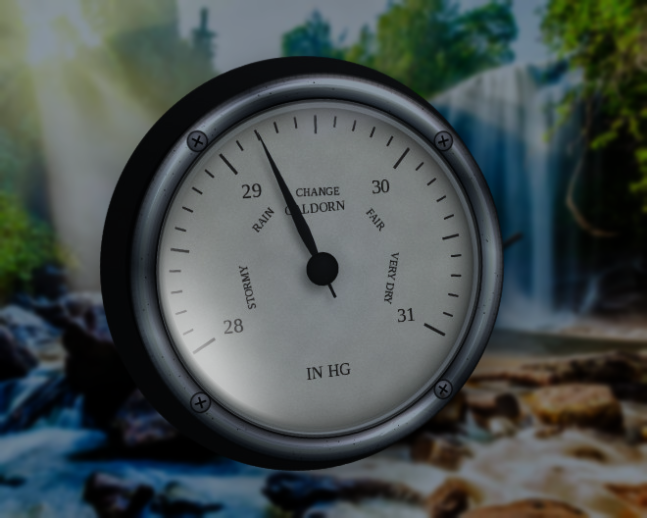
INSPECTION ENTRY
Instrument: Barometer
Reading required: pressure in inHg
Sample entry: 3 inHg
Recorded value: 29.2 inHg
